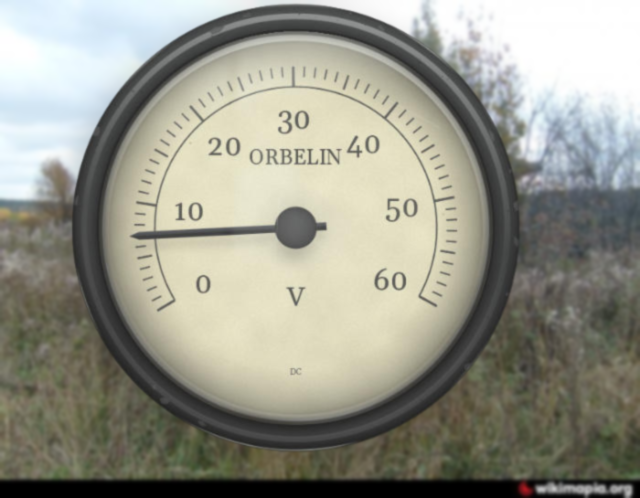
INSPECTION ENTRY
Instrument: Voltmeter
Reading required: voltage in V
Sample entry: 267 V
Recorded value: 7 V
